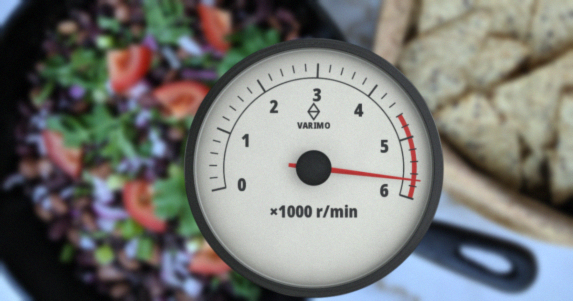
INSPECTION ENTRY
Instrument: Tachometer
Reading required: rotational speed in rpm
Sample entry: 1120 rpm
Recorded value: 5700 rpm
